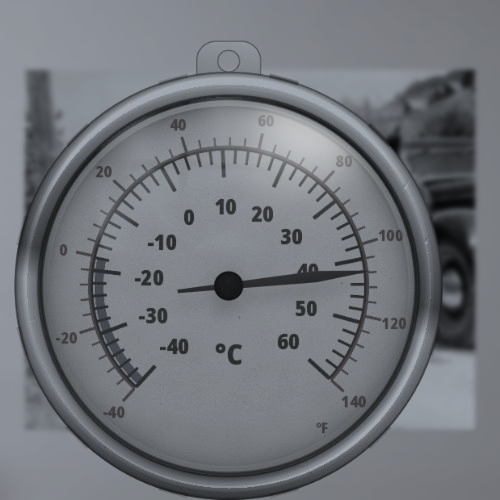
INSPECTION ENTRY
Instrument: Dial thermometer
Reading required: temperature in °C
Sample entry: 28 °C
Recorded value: 42 °C
